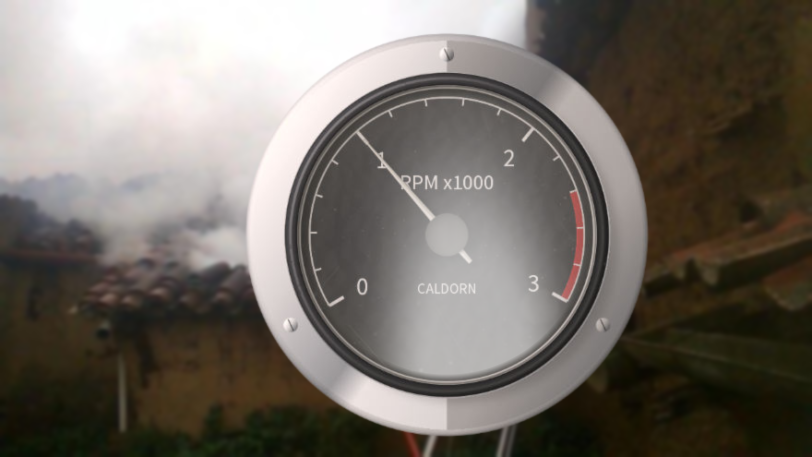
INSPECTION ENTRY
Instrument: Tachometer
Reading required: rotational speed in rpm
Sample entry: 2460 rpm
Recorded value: 1000 rpm
